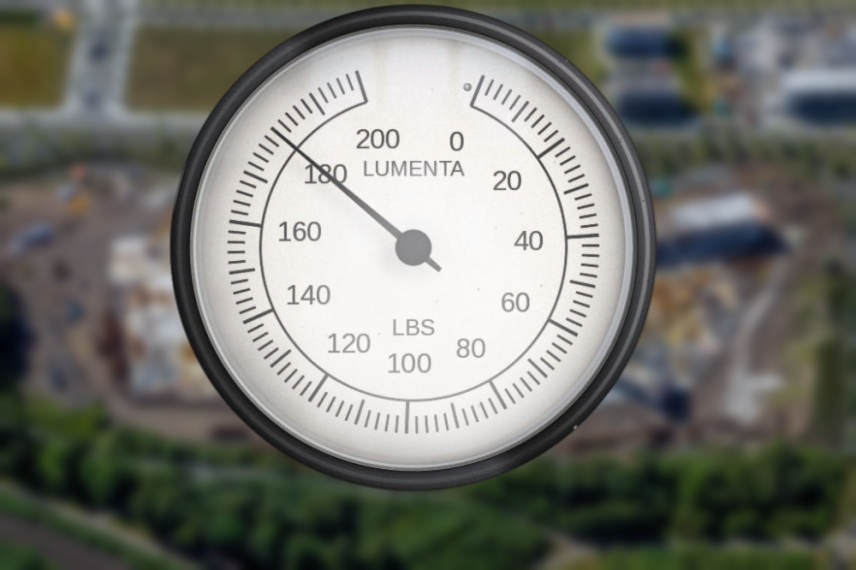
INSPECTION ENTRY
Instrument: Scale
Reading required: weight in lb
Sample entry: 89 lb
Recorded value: 180 lb
